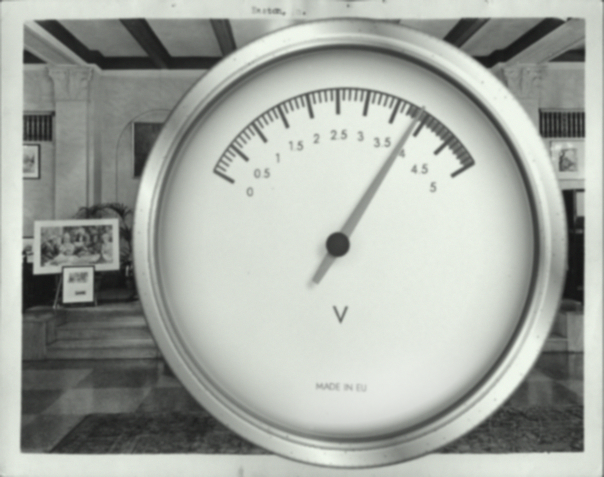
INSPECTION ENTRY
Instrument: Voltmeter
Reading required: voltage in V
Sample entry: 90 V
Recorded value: 3.9 V
